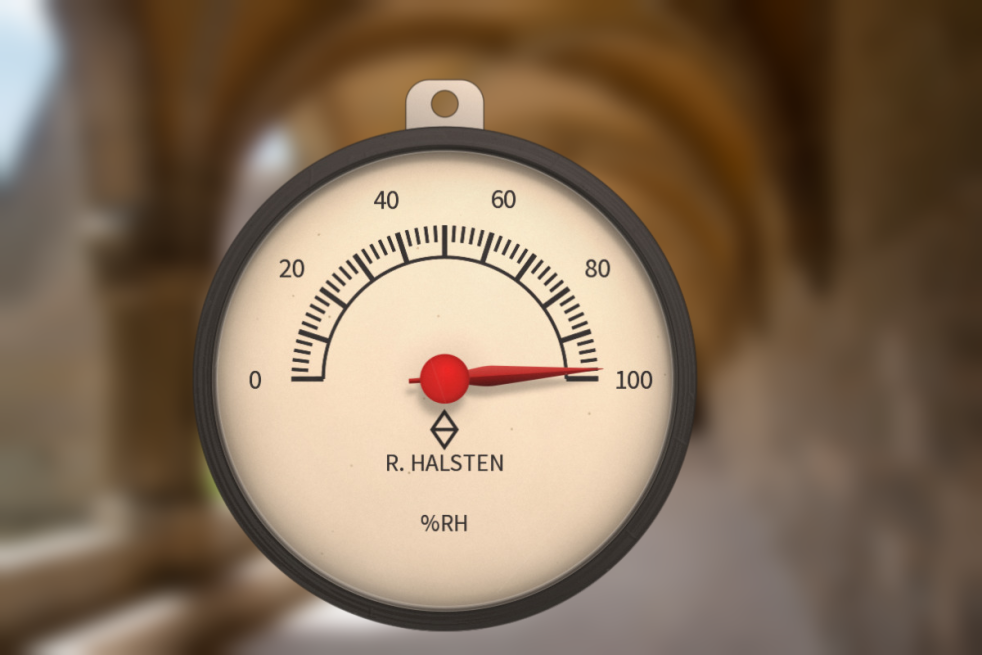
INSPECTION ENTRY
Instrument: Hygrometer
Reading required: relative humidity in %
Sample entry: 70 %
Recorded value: 98 %
